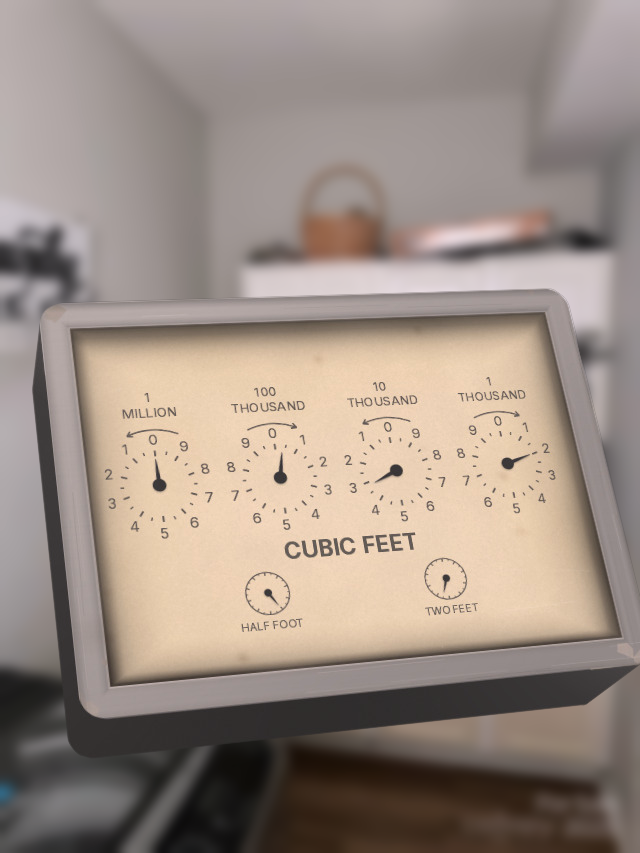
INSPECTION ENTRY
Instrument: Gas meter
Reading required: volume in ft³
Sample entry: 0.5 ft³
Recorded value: 3200 ft³
